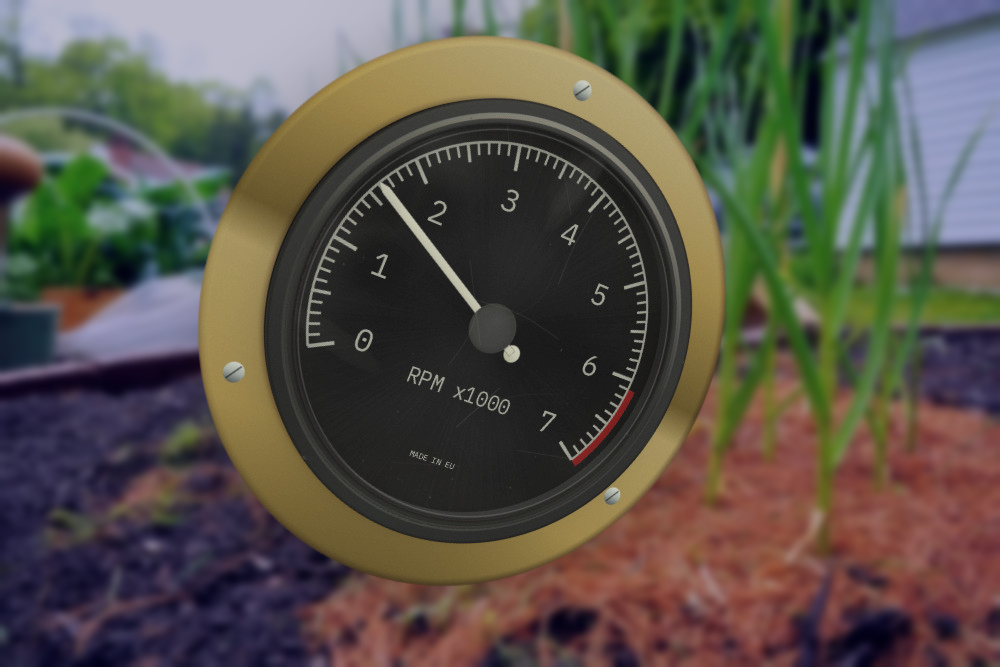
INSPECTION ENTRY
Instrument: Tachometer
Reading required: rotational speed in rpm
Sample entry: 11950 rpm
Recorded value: 1600 rpm
